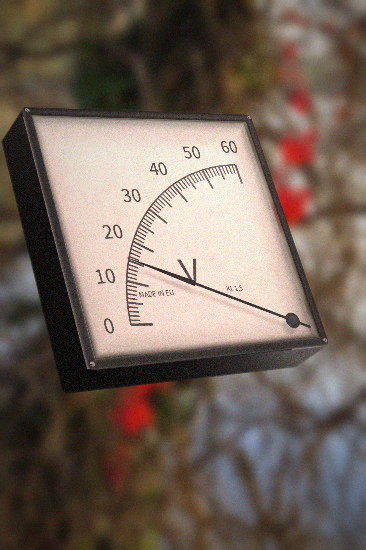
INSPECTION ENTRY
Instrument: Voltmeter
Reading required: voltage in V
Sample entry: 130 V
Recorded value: 15 V
